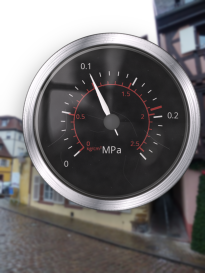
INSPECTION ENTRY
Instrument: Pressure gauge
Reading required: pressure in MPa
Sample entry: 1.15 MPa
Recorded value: 0.1 MPa
